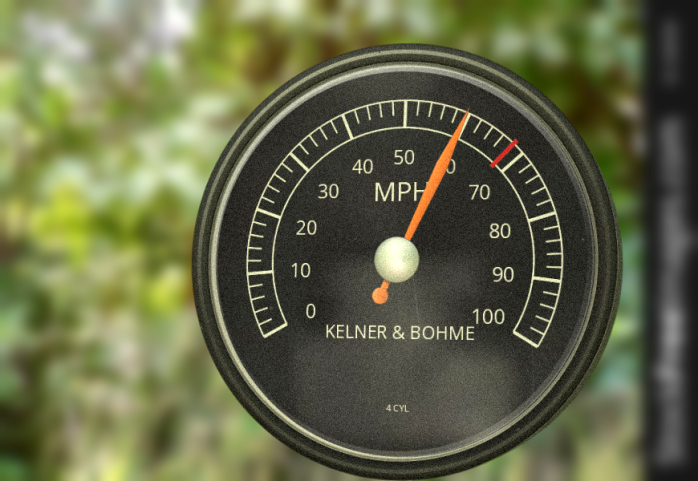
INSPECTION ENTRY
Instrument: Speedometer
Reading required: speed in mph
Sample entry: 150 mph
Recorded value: 60 mph
